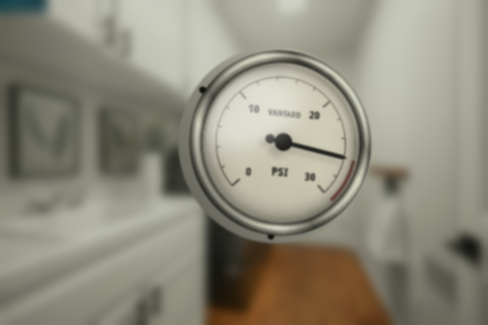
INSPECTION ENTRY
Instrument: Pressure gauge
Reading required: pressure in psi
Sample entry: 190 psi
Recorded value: 26 psi
